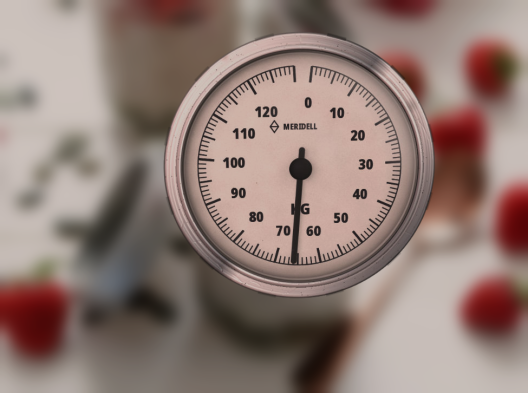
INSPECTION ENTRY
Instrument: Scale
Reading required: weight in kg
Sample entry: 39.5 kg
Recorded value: 66 kg
